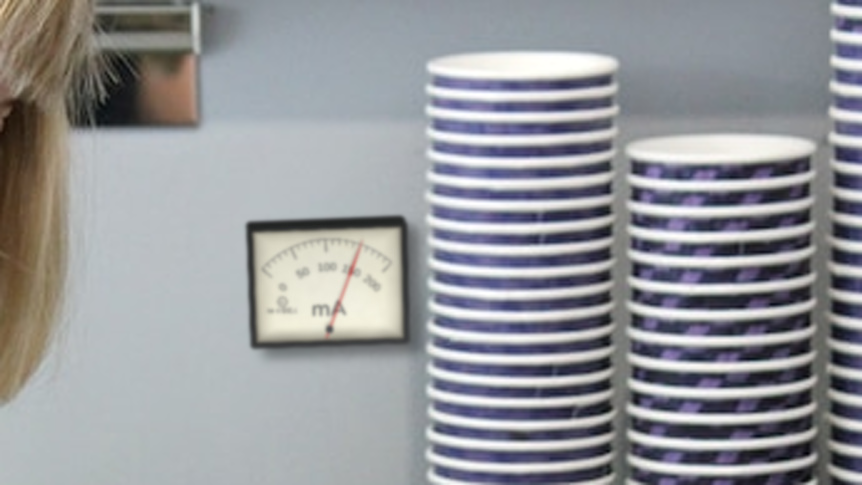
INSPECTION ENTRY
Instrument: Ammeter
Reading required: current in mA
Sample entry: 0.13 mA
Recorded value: 150 mA
